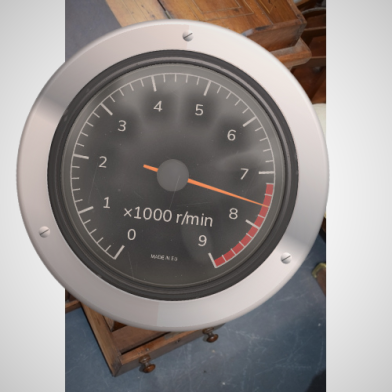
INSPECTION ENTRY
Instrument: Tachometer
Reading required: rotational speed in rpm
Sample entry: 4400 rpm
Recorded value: 7600 rpm
